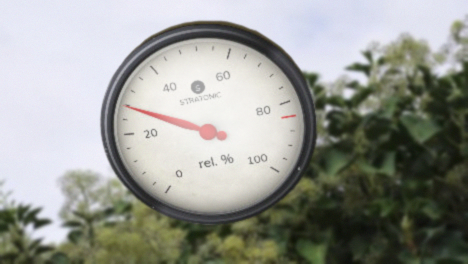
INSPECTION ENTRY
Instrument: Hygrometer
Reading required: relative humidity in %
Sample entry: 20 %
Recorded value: 28 %
